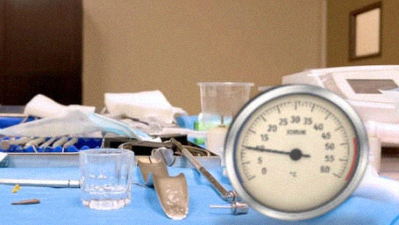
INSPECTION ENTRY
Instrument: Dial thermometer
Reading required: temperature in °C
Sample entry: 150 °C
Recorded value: 10 °C
